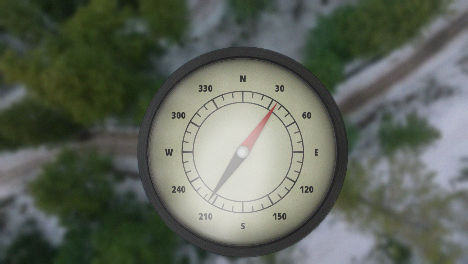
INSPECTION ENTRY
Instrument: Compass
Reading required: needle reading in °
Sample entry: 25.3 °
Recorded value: 35 °
